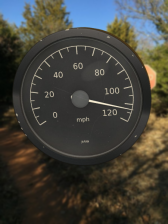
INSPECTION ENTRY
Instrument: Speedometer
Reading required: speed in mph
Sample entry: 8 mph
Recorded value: 112.5 mph
